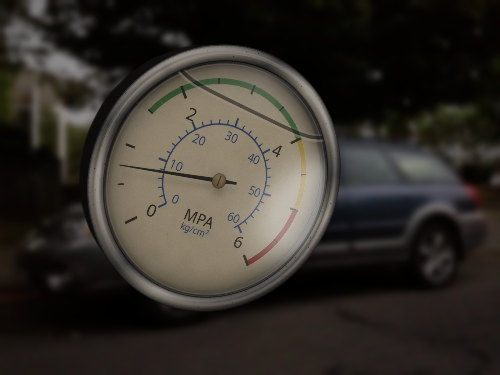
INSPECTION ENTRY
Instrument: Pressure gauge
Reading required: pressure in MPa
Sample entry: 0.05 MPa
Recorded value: 0.75 MPa
